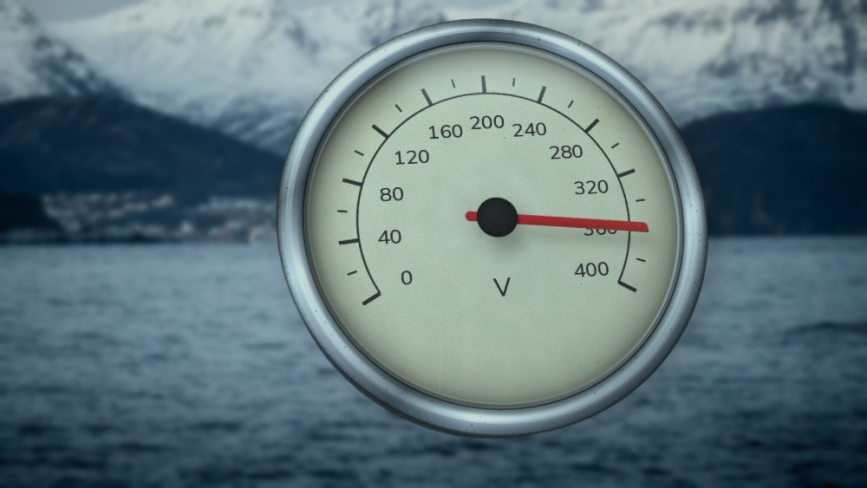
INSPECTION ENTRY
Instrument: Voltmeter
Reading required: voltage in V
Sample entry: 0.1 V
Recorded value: 360 V
